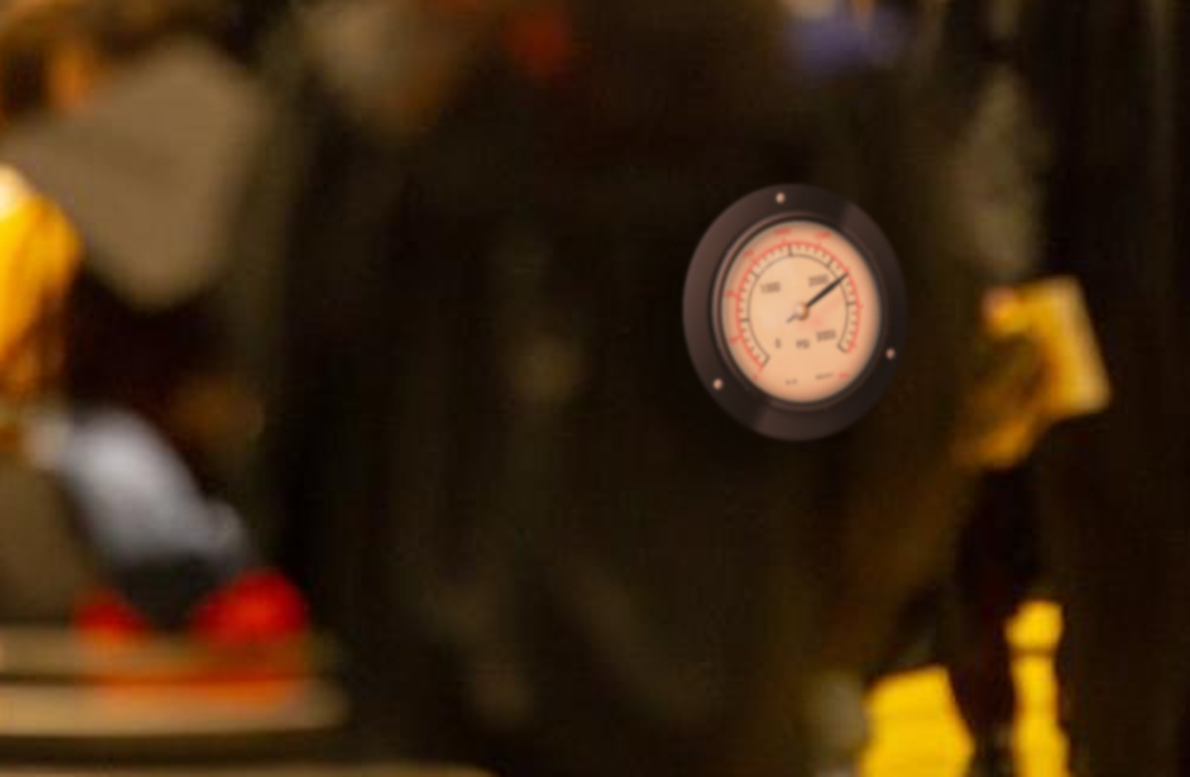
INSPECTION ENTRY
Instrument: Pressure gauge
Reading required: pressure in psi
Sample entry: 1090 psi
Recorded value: 2200 psi
